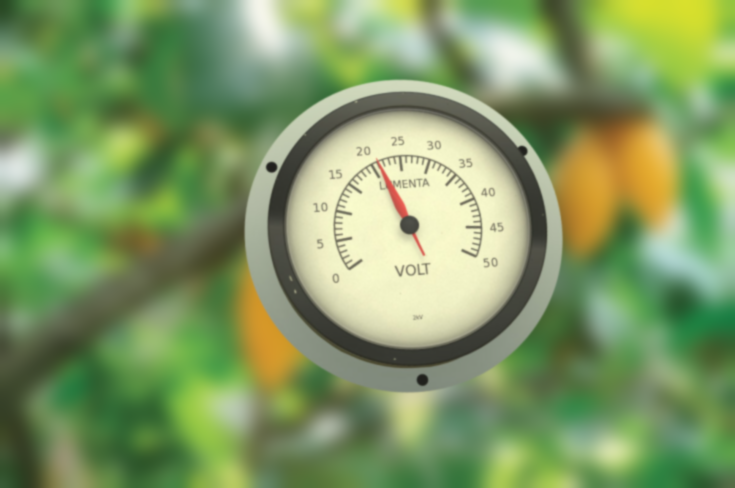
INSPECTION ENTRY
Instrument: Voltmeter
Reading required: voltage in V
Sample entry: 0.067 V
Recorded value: 21 V
